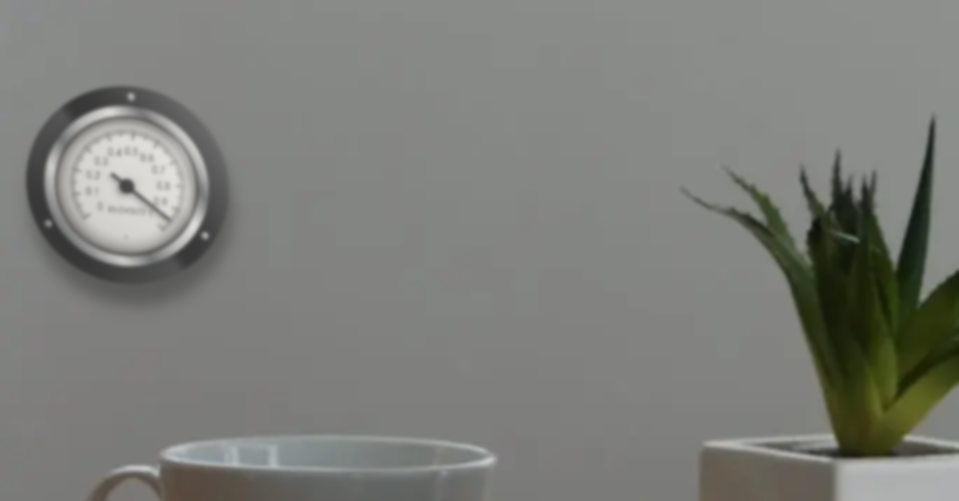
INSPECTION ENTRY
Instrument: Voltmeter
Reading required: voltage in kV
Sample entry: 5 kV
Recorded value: 0.95 kV
